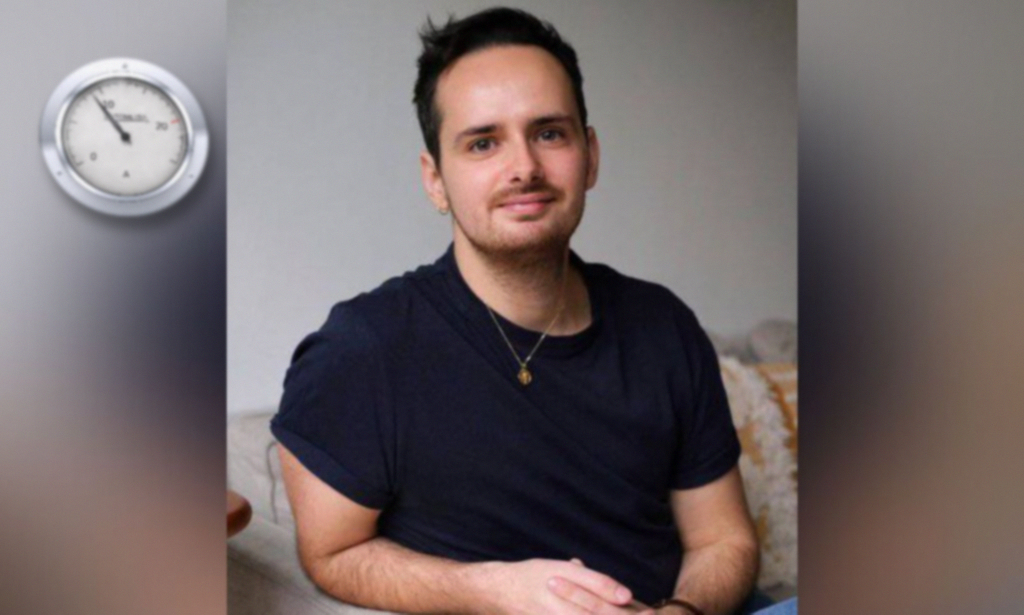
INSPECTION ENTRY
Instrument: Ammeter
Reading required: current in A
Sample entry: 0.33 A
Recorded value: 9 A
